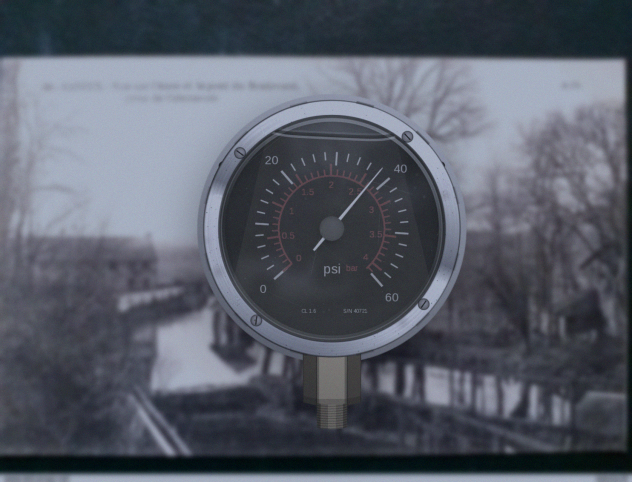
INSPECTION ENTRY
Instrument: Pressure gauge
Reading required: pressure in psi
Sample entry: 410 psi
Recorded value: 38 psi
